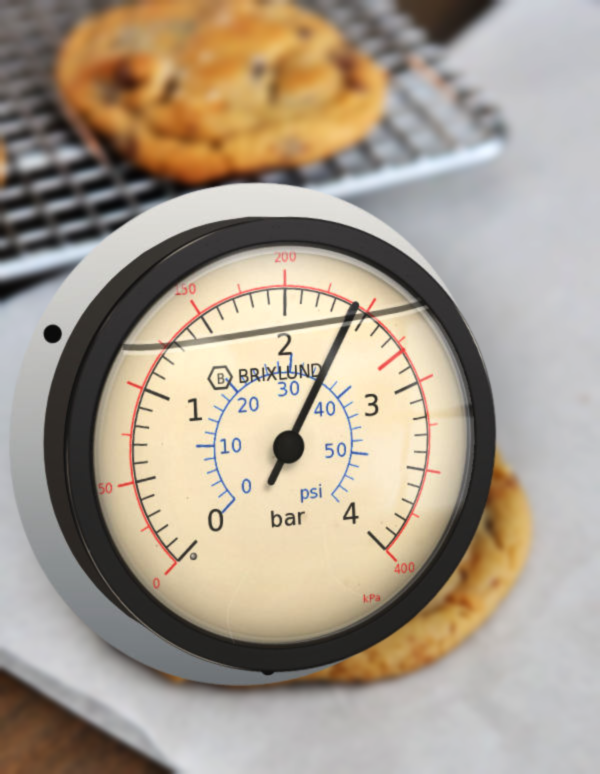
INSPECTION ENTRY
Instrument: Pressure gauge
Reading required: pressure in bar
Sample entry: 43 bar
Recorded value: 2.4 bar
